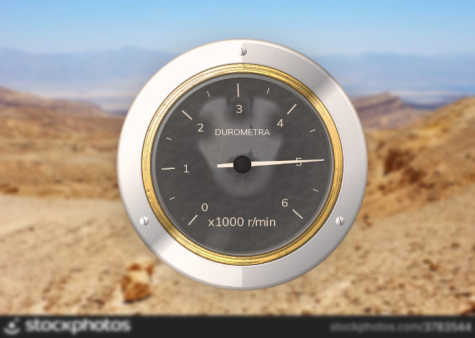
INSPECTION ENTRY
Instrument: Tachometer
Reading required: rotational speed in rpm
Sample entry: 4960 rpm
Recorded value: 5000 rpm
